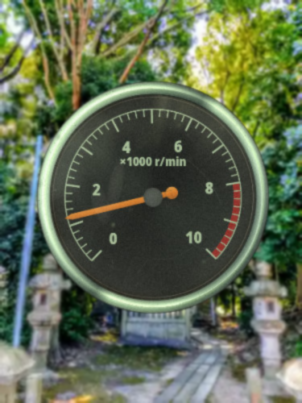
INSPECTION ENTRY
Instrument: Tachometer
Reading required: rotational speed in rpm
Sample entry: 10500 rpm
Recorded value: 1200 rpm
